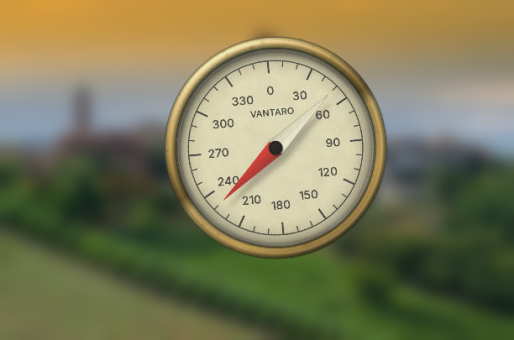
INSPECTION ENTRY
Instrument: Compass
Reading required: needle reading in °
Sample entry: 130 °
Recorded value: 230 °
